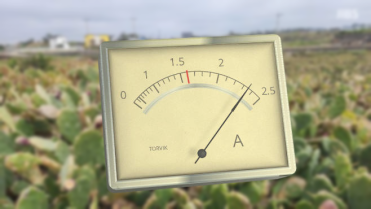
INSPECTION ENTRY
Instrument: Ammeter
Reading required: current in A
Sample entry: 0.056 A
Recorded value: 2.35 A
